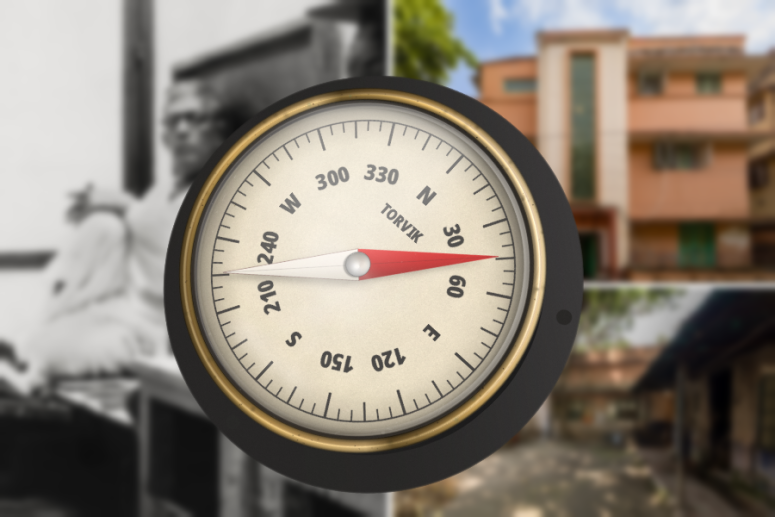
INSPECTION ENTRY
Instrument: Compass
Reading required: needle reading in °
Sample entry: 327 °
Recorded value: 45 °
